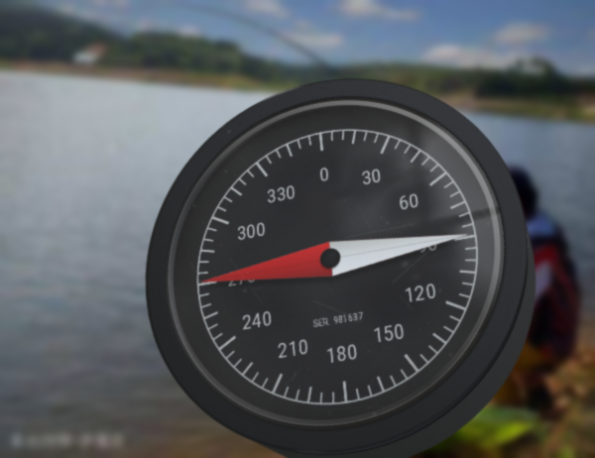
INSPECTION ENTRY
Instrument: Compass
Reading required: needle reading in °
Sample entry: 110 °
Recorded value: 270 °
